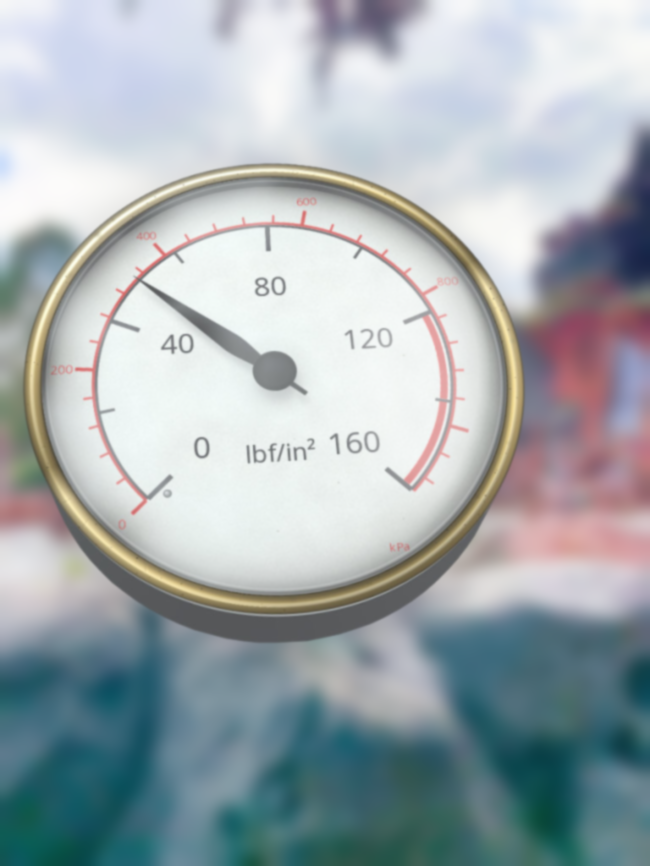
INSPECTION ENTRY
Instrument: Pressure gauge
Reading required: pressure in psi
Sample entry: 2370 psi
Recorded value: 50 psi
